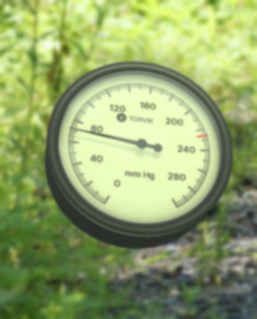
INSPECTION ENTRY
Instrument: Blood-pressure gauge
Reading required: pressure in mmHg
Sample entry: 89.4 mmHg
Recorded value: 70 mmHg
